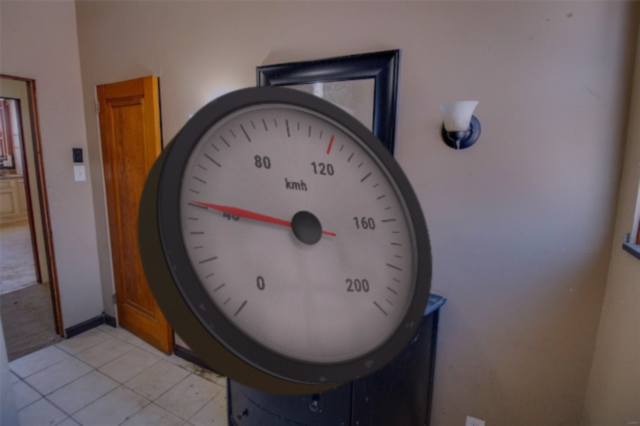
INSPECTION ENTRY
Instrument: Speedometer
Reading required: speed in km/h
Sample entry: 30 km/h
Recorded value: 40 km/h
